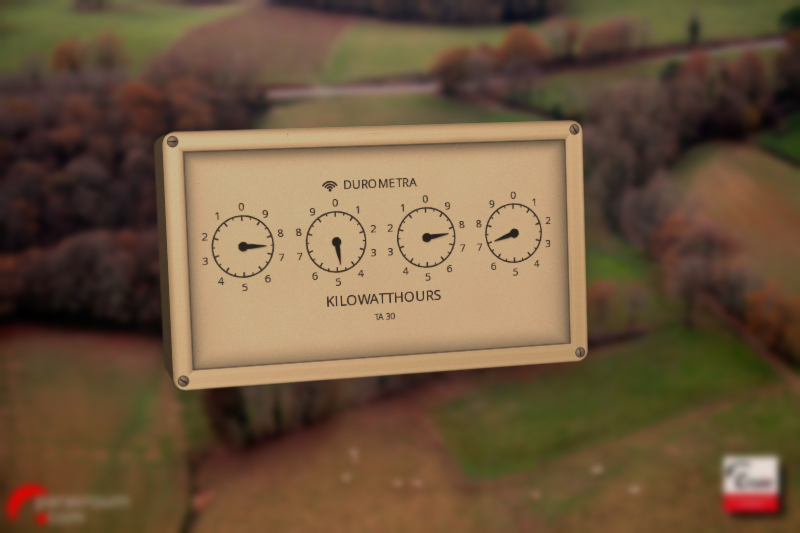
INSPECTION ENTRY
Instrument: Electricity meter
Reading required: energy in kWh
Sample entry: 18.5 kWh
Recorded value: 7477 kWh
